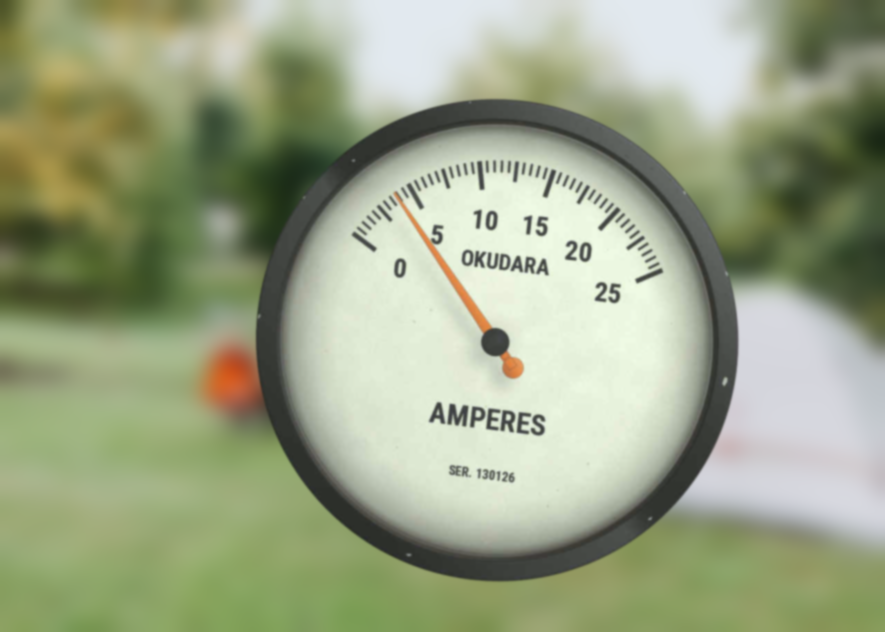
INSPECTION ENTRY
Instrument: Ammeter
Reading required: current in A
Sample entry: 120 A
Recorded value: 4 A
